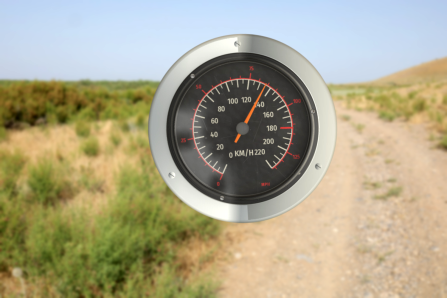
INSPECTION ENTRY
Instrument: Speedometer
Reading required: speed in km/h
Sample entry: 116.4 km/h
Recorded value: 135 km/h
